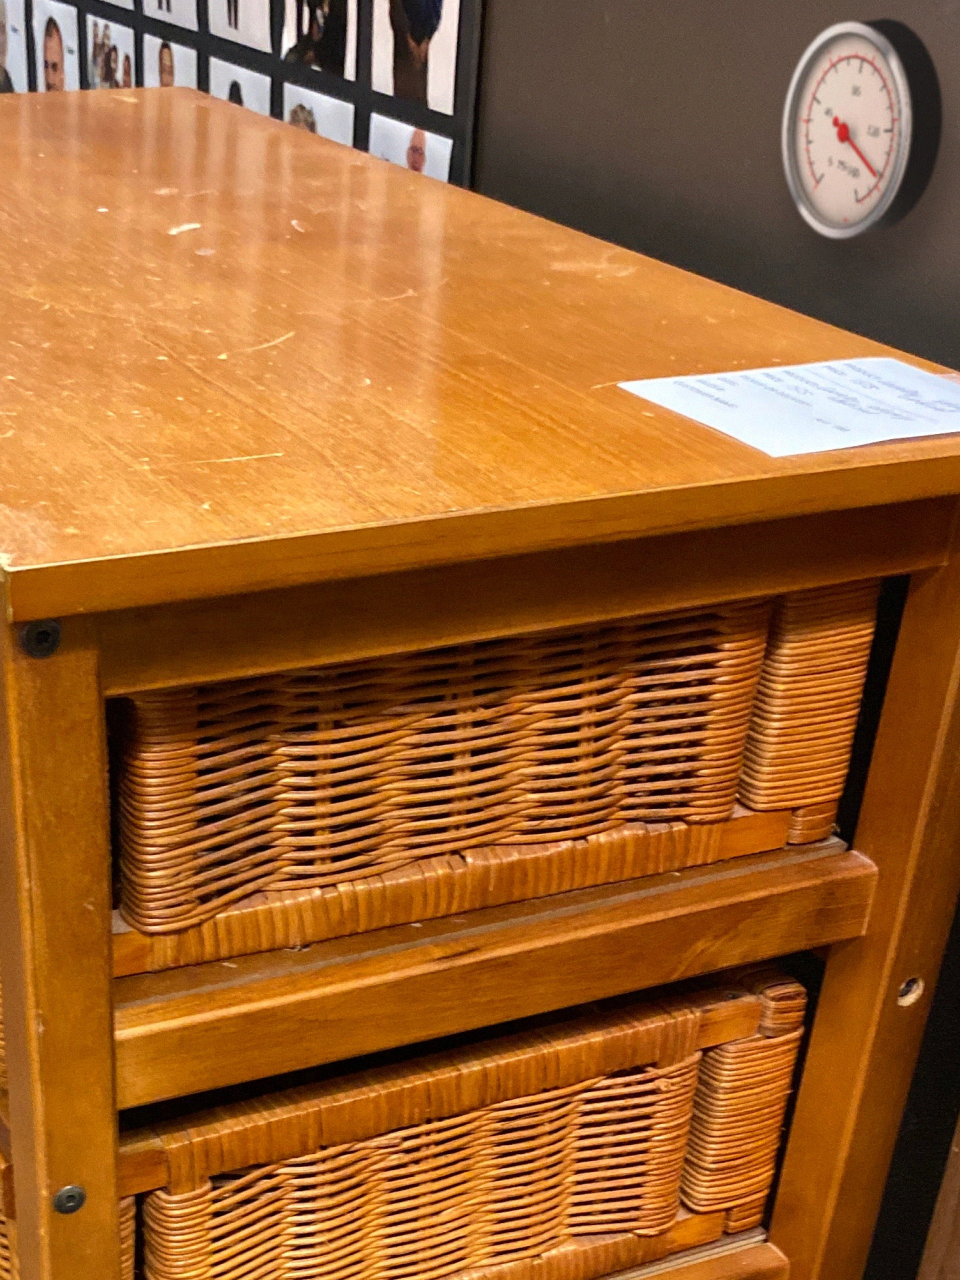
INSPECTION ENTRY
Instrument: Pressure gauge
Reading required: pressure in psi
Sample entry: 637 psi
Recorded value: 140 psi
